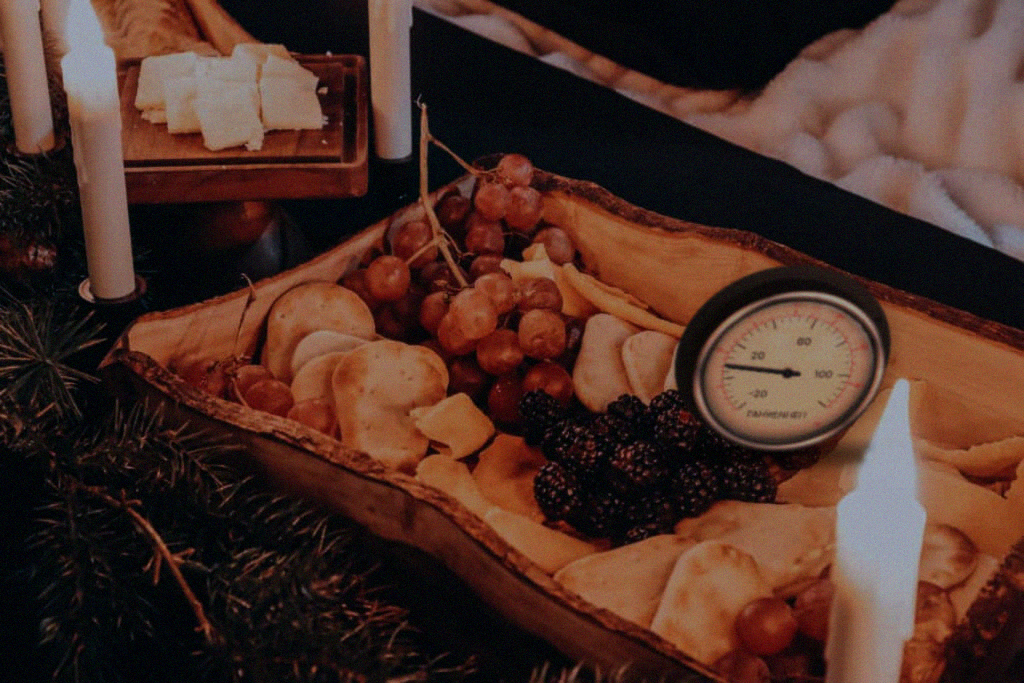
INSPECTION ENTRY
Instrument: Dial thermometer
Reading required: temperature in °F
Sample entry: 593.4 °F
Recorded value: 8 °F
